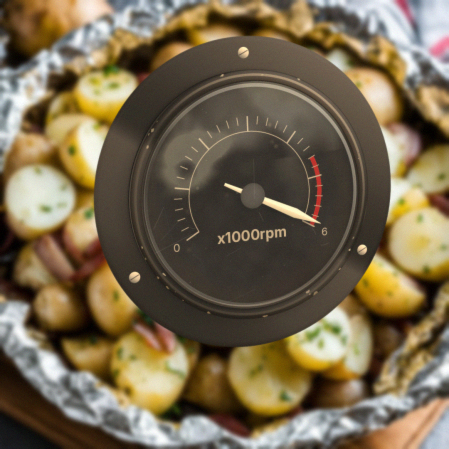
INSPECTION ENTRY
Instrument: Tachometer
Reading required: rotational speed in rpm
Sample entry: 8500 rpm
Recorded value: 5900 rpm
